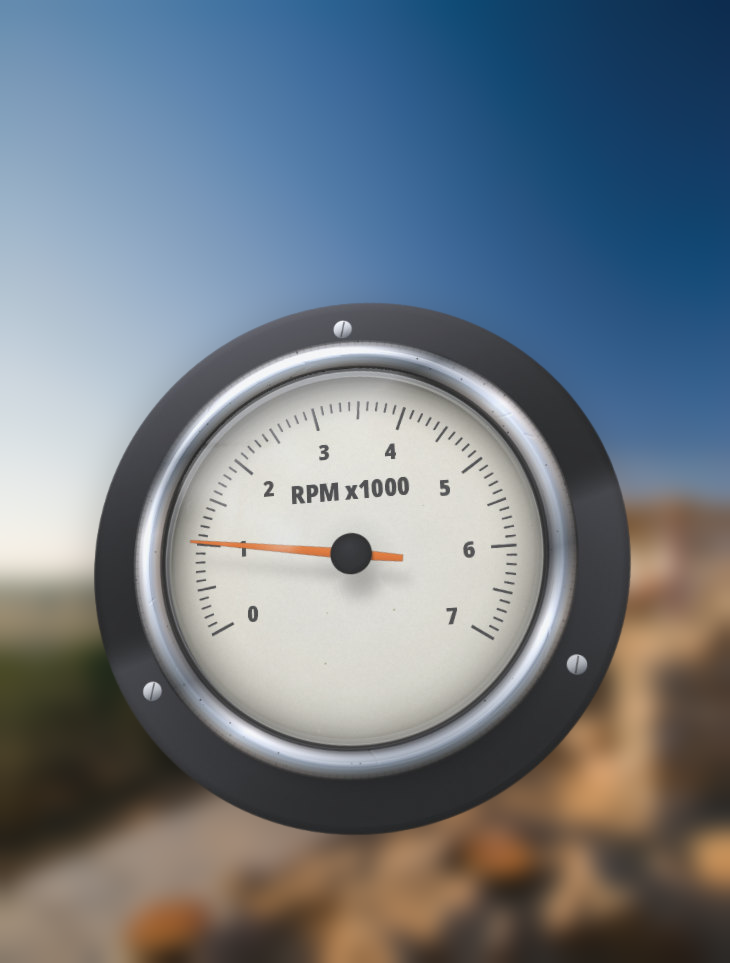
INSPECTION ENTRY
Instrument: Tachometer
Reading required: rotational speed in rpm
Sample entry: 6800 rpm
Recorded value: 1000 rpm
